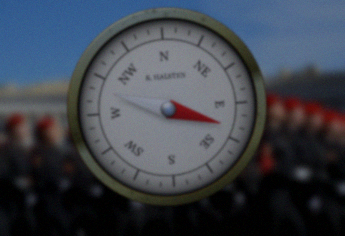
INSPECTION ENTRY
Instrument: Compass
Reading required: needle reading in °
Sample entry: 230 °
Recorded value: 110 °
